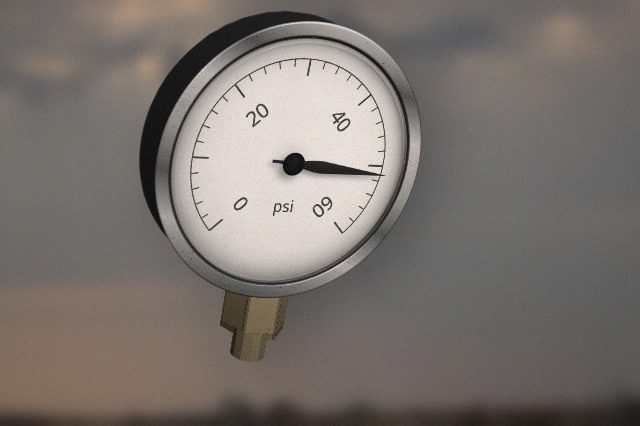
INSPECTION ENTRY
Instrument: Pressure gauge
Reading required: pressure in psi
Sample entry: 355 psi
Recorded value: 51 psi
